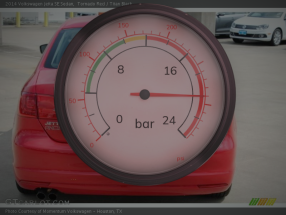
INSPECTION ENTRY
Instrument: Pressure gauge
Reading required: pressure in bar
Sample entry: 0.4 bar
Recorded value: 20 bar
